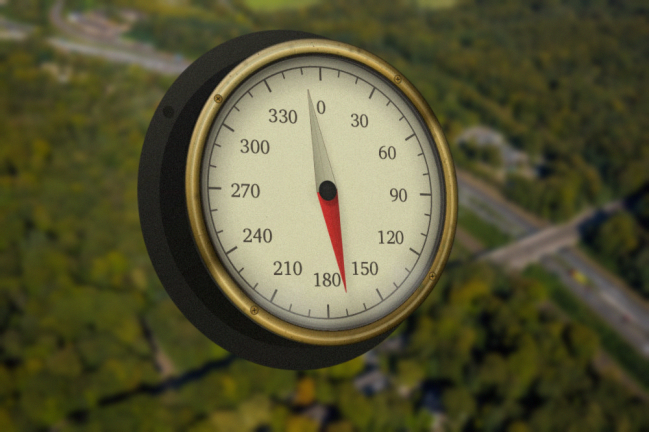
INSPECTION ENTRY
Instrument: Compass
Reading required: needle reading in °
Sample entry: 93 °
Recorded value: 170 °
